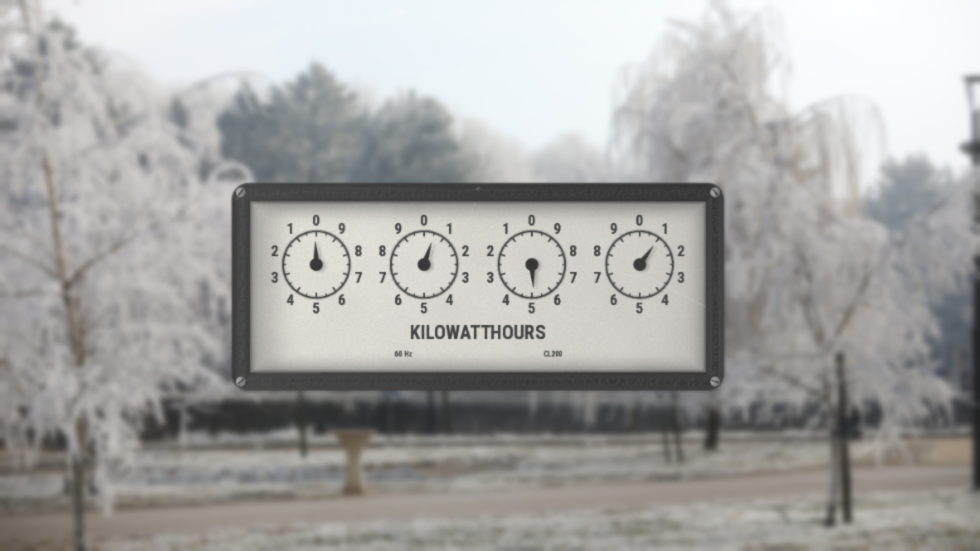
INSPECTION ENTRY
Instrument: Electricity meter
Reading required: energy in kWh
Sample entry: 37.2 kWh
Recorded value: 51 kWh
